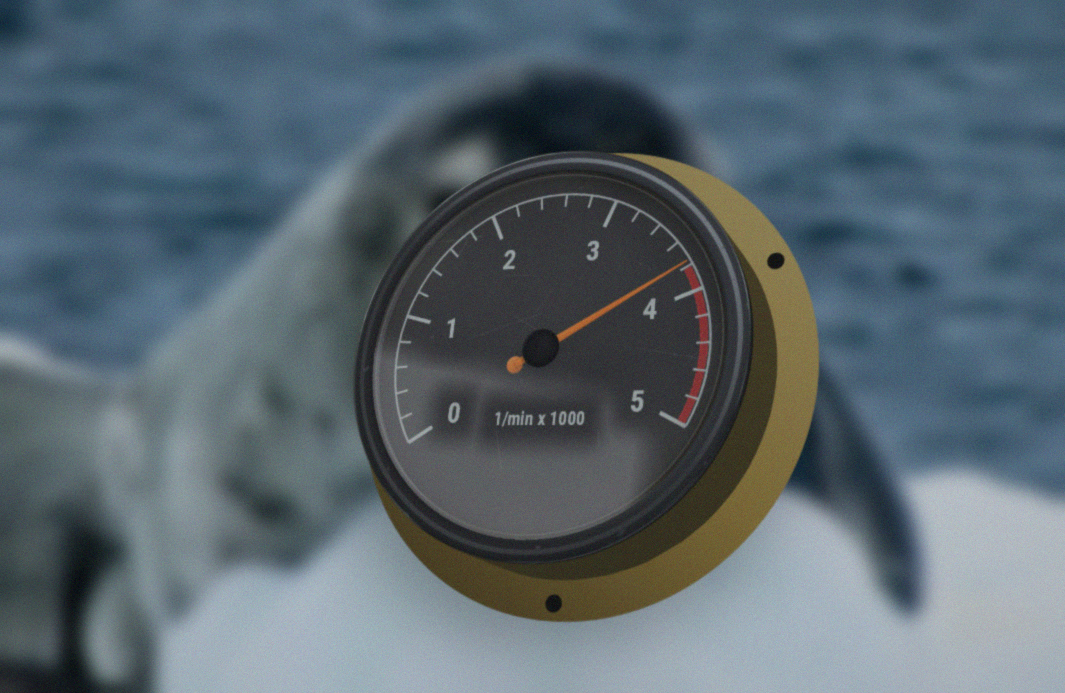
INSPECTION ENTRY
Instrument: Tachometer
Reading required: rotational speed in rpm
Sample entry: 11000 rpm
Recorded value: 3800 rpm
